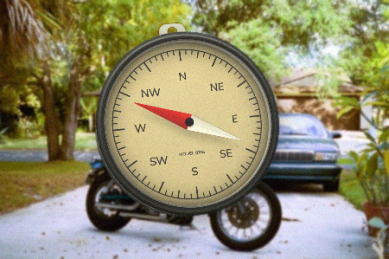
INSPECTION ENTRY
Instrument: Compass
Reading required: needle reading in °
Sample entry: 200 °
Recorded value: 295 °
